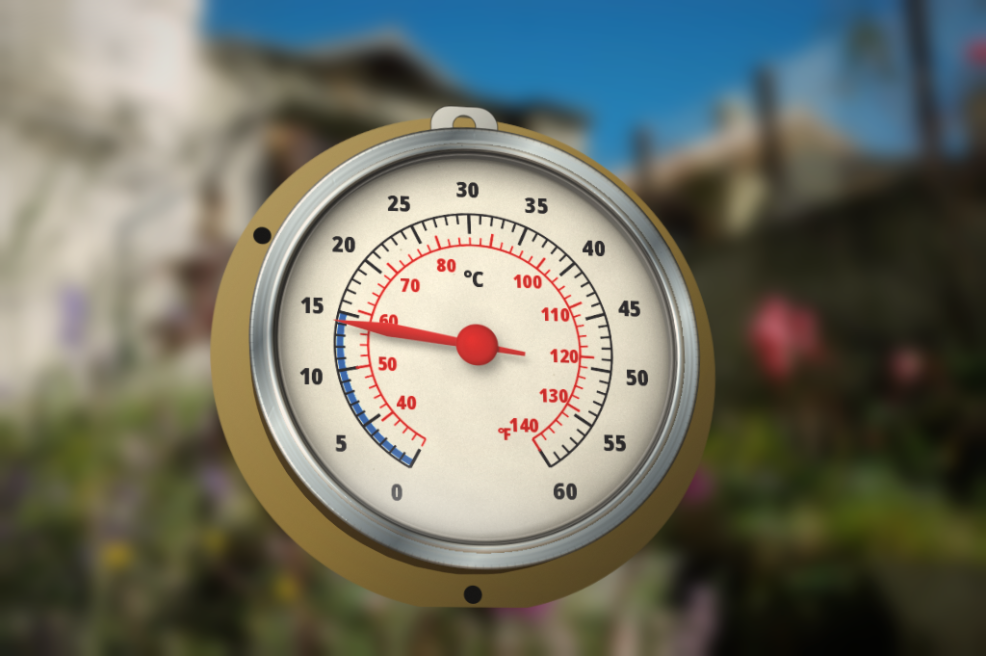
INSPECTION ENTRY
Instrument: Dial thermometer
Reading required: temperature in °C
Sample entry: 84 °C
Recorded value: 14 °C
